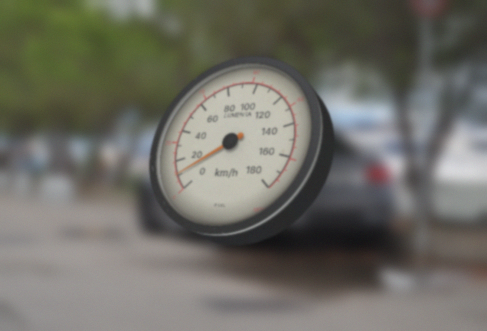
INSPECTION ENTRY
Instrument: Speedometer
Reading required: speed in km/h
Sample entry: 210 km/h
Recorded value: 10 km/h
